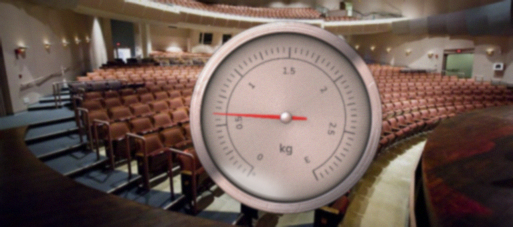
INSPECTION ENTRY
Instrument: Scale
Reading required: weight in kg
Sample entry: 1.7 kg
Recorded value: 0.6 kg
